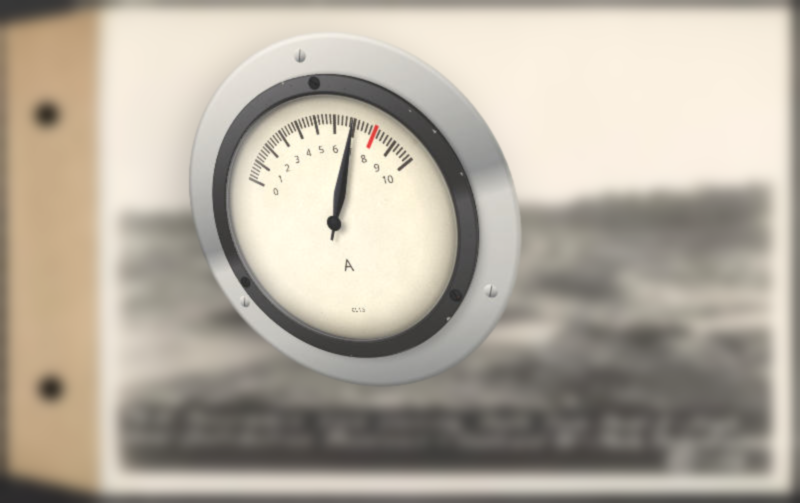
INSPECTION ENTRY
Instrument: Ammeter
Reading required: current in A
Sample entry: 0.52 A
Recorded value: 7 A
